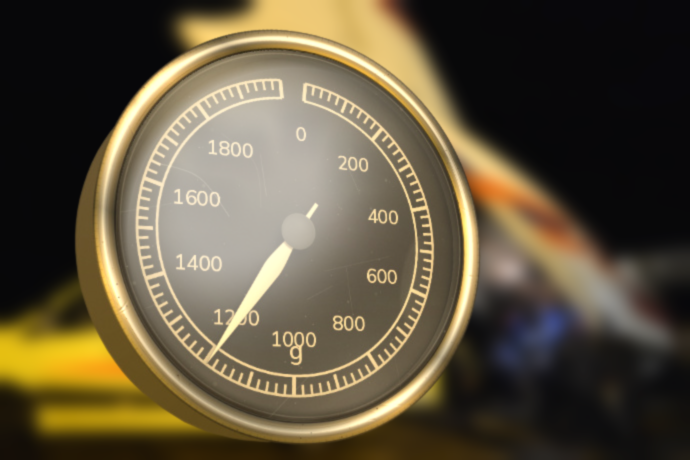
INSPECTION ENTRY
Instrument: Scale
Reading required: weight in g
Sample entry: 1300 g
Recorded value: 1200 g
